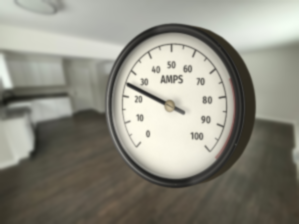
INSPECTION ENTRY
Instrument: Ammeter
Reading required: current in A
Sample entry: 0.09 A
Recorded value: 25 A
